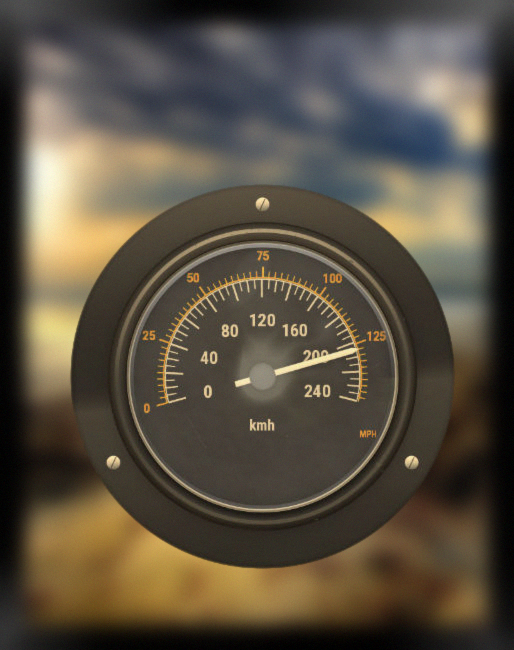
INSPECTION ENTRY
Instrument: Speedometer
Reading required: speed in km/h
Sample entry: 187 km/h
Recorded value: 205 km/h
